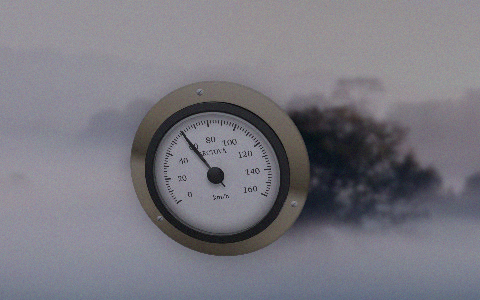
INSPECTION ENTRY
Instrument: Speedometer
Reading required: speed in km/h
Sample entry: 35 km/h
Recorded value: 60 km/h
